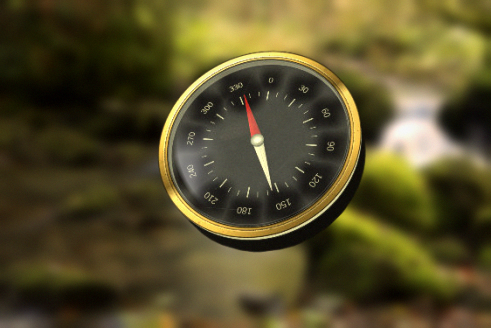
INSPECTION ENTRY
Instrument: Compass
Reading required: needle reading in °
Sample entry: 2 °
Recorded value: 335 °
